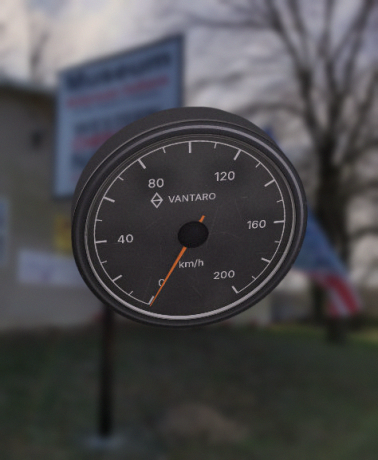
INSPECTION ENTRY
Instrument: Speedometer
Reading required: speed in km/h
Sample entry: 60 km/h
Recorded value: 0 km/h
